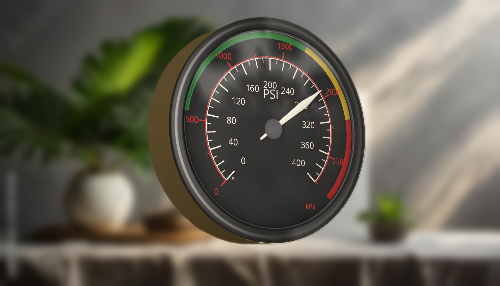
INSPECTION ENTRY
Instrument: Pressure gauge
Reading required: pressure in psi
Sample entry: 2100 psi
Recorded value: 280 psi
